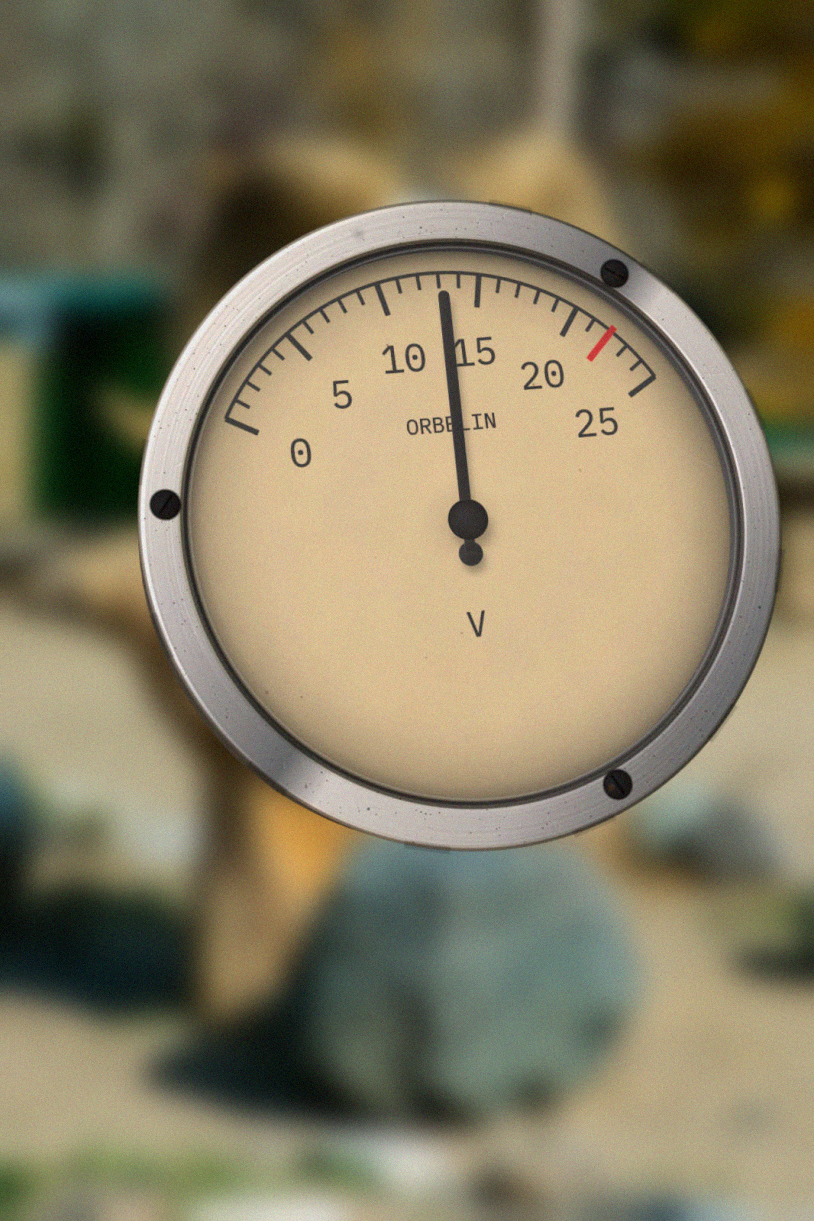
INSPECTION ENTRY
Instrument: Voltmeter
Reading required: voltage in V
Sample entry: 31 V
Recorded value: 13 V
